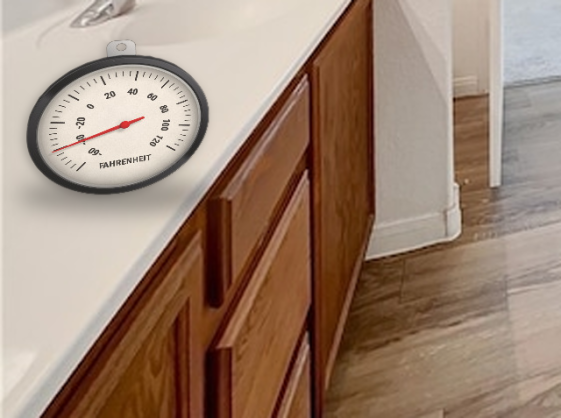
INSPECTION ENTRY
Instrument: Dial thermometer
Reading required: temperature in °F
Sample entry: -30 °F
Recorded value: -40 °F
